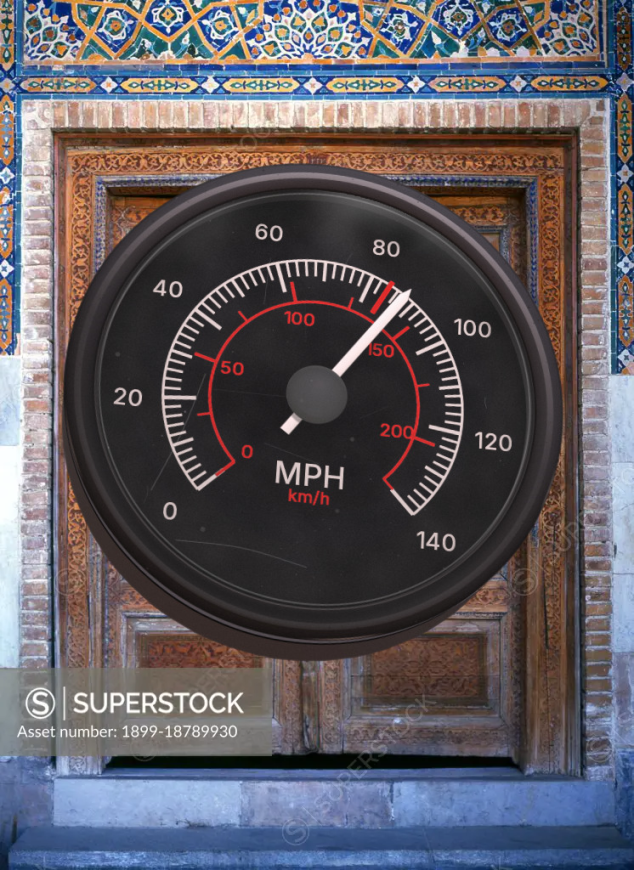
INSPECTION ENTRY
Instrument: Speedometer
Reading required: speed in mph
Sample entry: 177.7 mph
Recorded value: 88 mph
